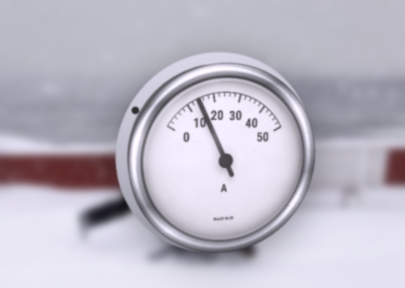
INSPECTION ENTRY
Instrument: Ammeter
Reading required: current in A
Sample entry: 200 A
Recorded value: 14 A
